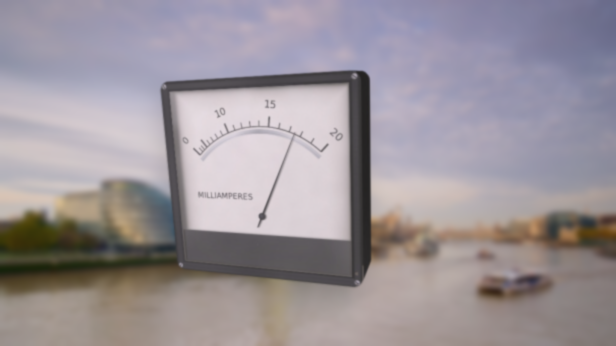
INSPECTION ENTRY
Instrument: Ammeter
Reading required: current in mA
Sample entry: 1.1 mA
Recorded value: 17.5 mA
